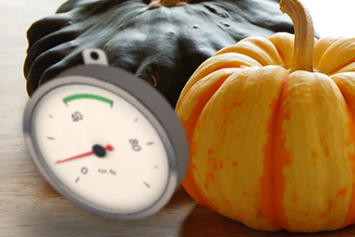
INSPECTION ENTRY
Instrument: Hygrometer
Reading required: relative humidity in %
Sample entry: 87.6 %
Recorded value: 10 %
